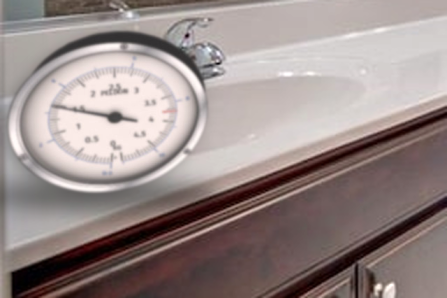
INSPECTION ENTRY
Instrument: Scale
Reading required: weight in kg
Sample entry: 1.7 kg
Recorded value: 1.5 kg
